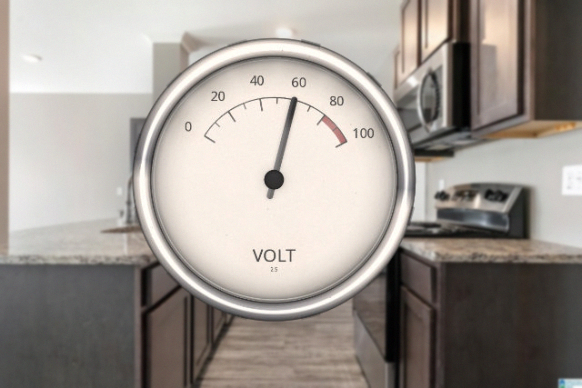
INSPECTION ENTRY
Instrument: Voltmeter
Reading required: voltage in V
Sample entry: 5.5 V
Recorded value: 60 V
